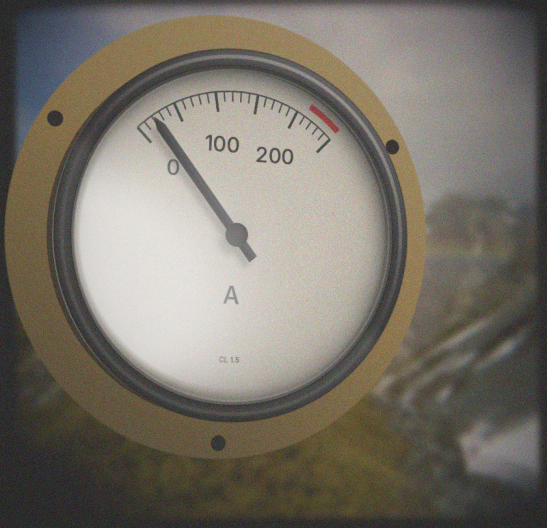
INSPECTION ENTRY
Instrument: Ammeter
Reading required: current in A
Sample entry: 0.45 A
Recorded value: 20 A
